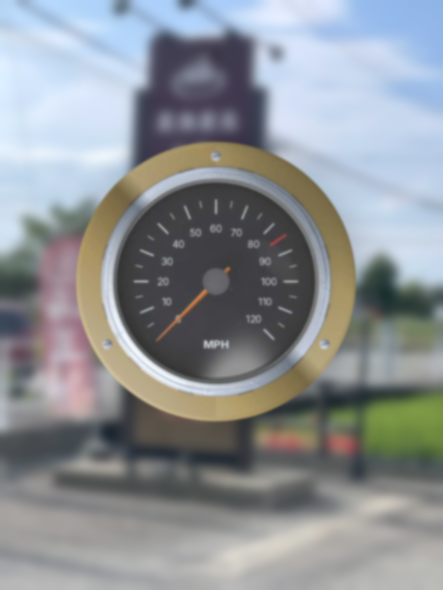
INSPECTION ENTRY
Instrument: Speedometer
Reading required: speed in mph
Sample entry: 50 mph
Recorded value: 0 mph
